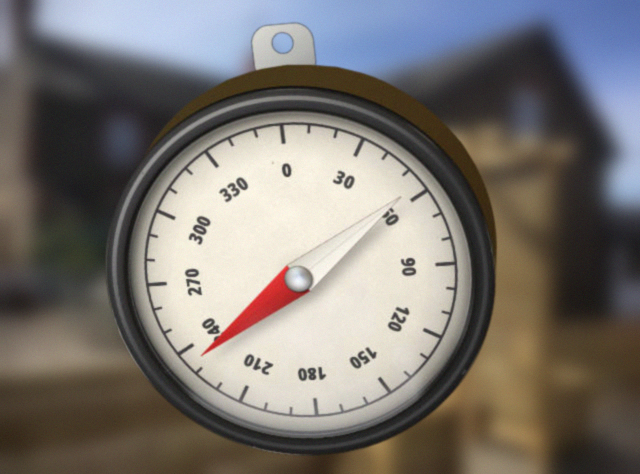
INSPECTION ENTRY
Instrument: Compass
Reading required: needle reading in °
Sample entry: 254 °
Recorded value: 235 °
